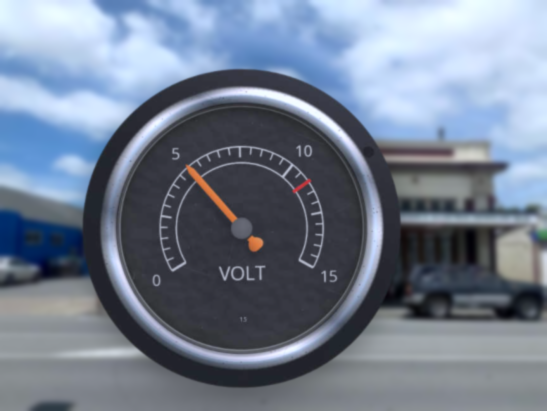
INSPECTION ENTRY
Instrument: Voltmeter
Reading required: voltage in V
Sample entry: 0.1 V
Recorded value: 5 V
